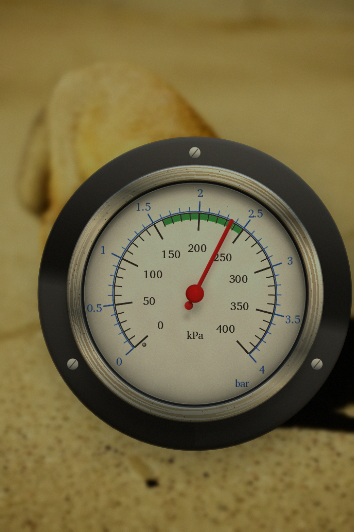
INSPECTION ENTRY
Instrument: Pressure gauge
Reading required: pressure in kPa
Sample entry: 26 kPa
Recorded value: 235 kPa
